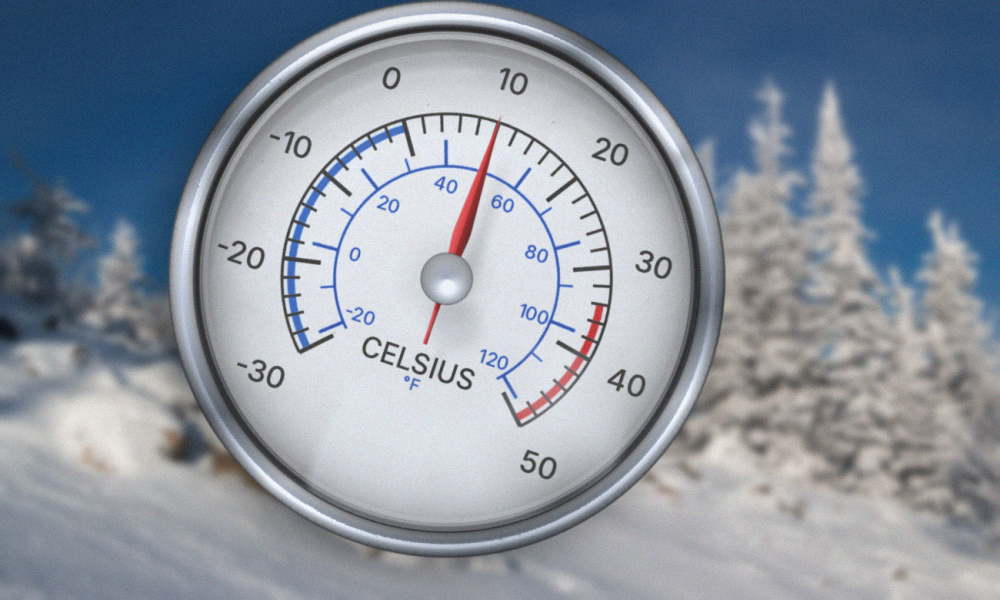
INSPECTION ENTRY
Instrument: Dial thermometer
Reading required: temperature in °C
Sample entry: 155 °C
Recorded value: 10 °C
